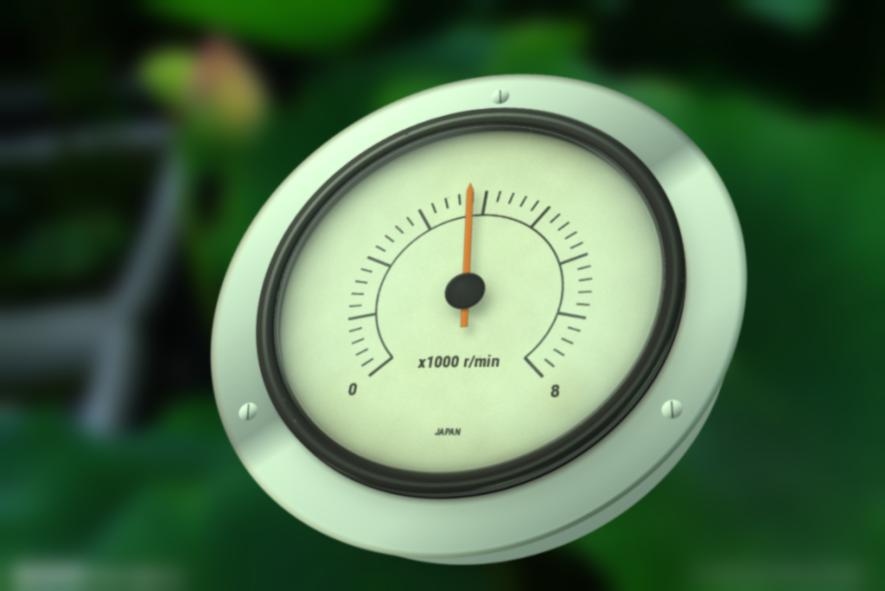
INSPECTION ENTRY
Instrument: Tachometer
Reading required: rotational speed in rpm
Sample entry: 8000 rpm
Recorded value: 3800 rpm
